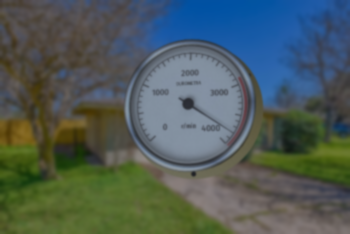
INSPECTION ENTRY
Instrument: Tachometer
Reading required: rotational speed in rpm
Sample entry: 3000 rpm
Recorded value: 3800 rpm
